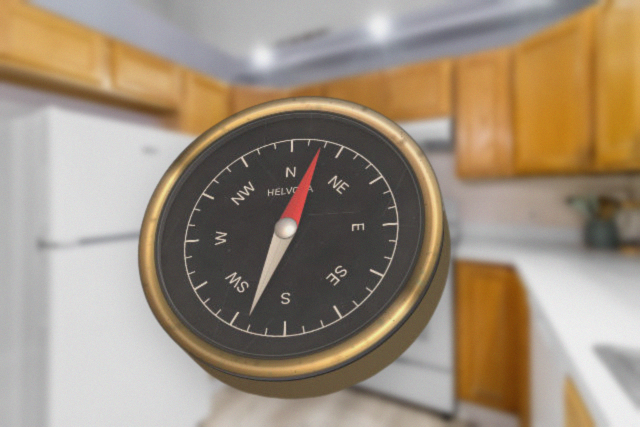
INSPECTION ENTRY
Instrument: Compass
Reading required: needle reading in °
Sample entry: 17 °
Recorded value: 20 °
